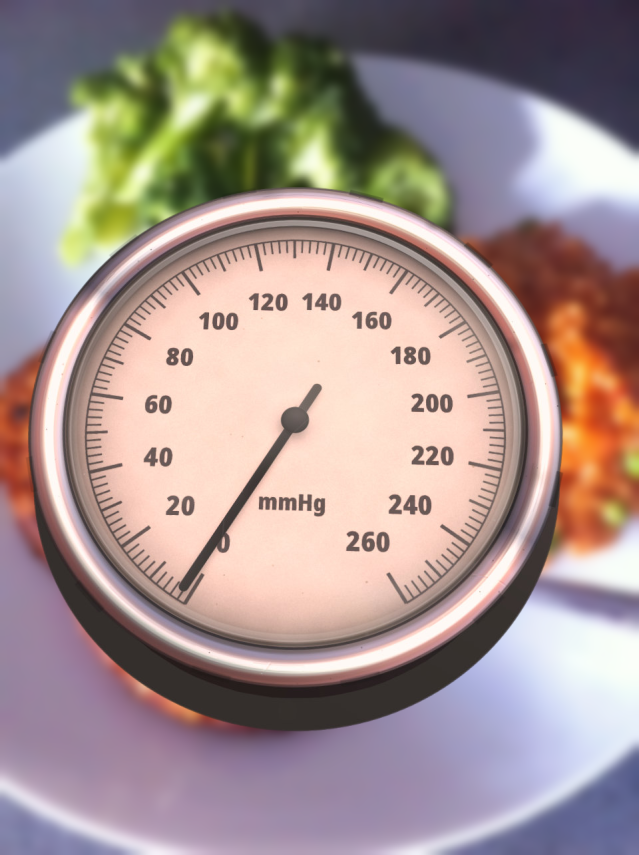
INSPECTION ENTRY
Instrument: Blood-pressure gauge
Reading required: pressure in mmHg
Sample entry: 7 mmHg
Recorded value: 2 mmHg
